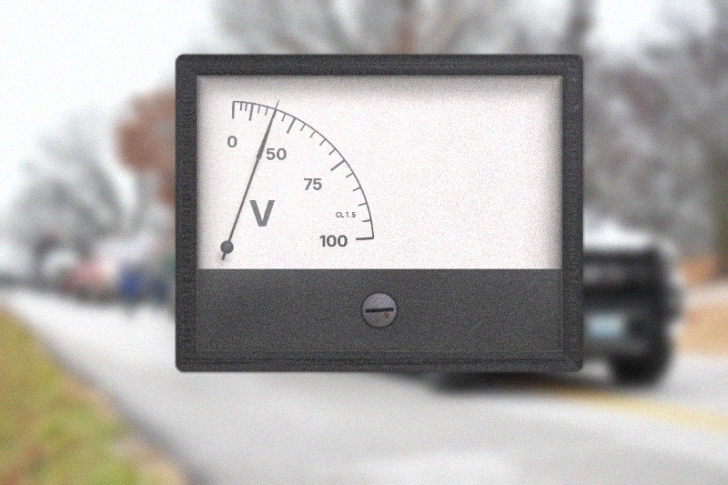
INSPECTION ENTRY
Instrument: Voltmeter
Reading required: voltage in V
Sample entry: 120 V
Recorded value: 40 V
